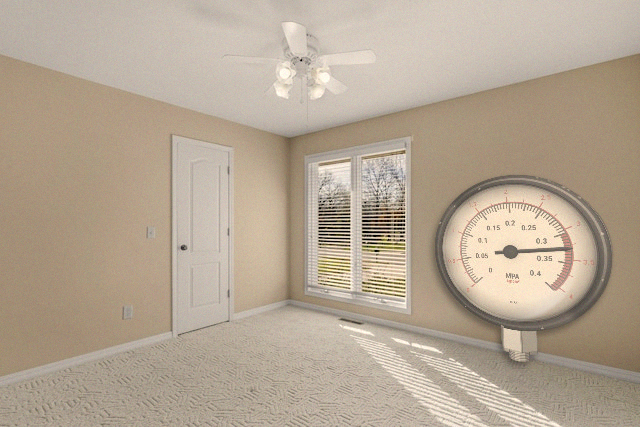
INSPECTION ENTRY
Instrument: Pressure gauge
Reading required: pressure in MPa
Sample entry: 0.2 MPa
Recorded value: 0.325 MPa
